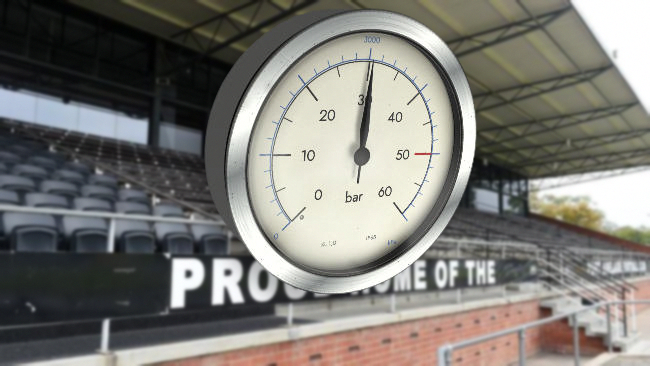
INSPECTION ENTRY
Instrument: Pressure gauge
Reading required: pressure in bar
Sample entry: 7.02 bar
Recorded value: 30 bar
